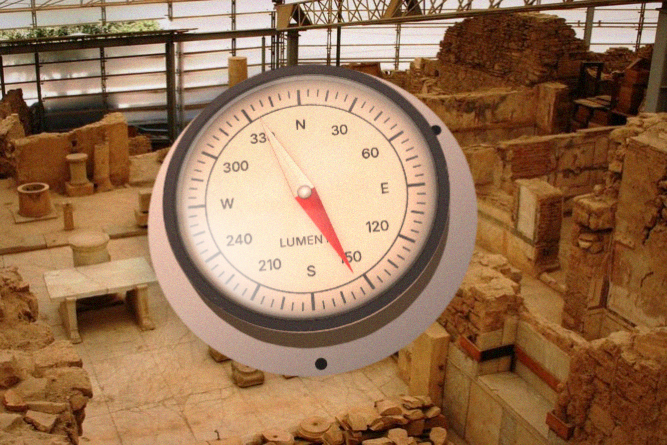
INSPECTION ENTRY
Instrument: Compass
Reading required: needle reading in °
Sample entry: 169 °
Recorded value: 155 °
